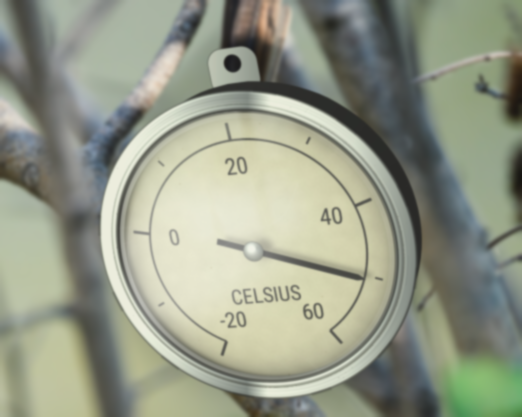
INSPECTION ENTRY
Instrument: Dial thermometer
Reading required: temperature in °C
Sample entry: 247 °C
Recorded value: 50 °C
